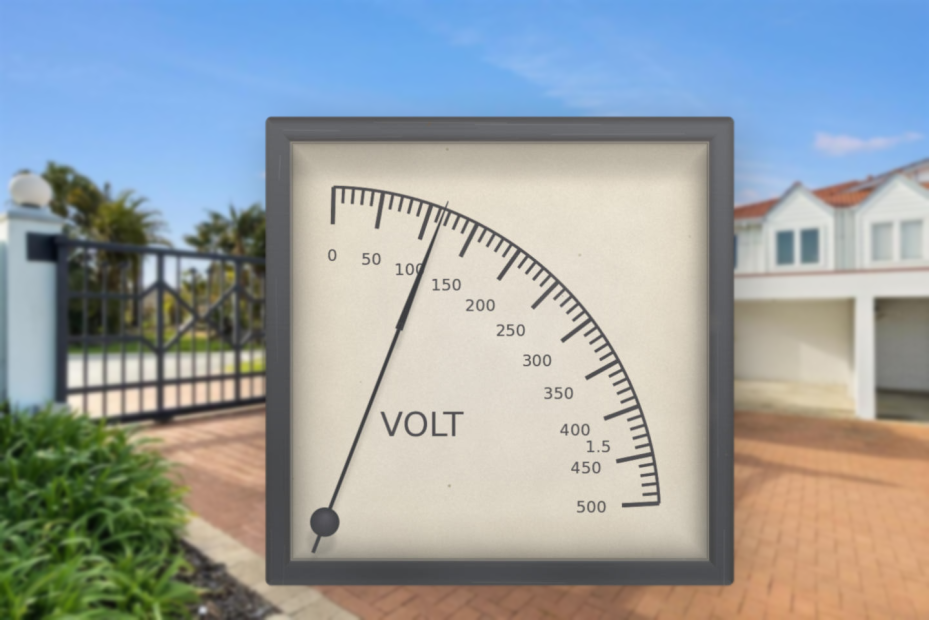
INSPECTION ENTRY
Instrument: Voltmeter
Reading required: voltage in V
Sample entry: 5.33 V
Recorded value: 115 V
